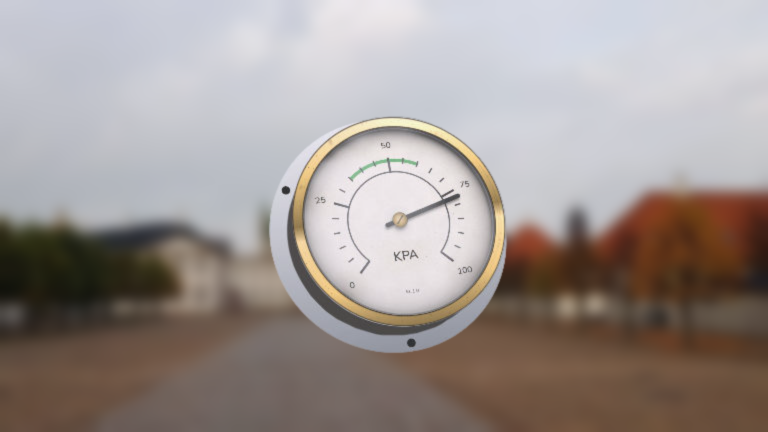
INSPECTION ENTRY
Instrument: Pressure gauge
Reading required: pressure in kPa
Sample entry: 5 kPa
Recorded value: 77.5 kPa
